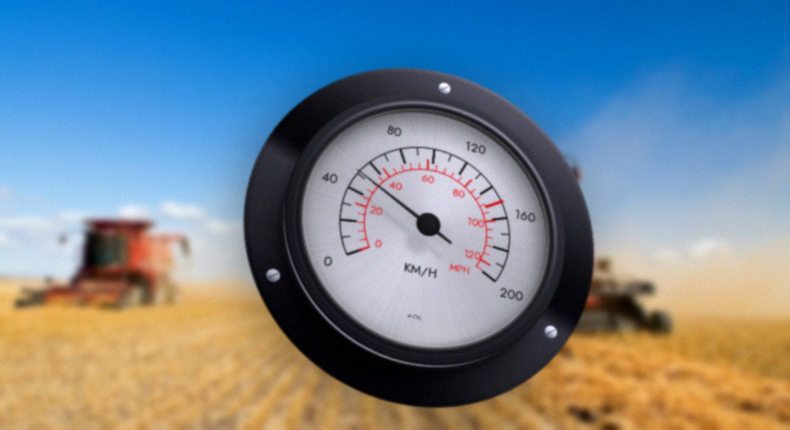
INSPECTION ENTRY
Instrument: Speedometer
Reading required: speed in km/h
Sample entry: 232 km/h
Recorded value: 50 km/h
